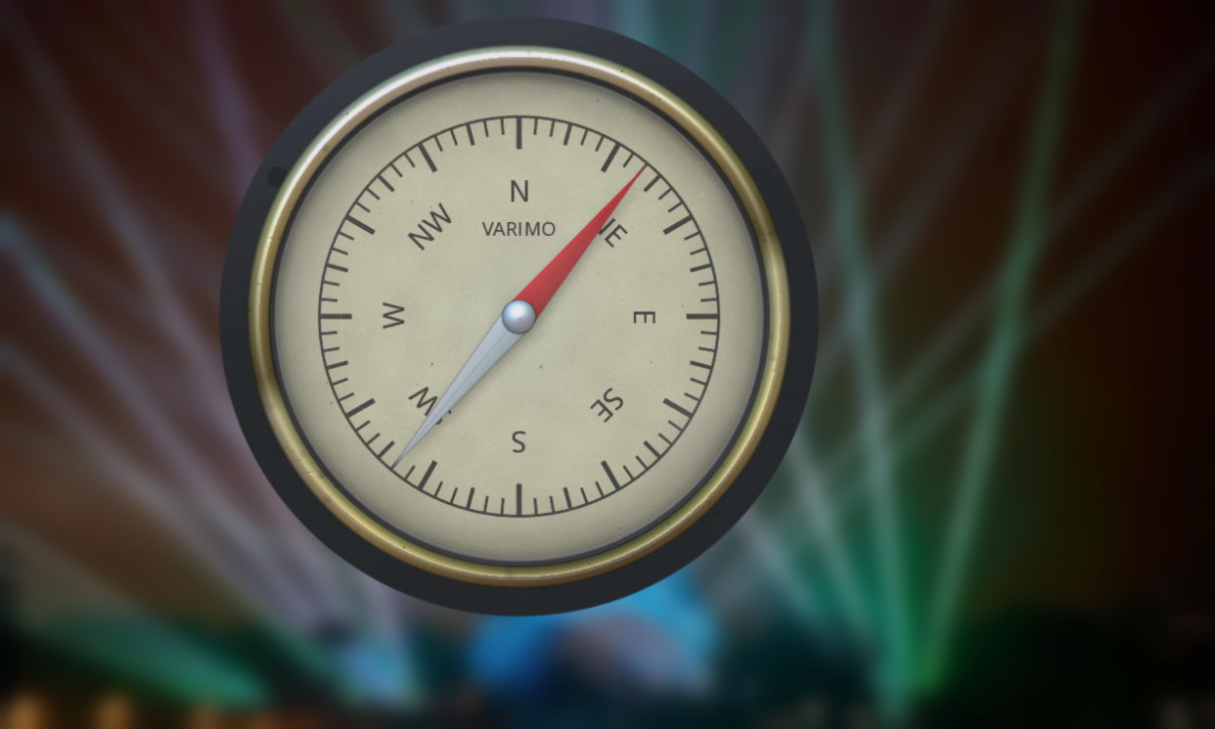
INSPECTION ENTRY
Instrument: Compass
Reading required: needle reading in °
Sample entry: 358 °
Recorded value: 40 °
